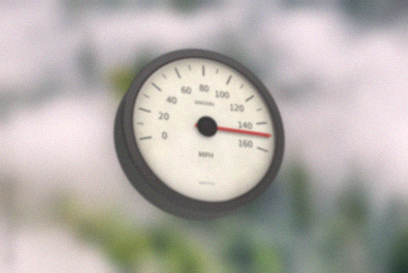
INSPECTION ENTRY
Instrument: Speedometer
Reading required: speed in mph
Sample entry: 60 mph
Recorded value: 150 mph
